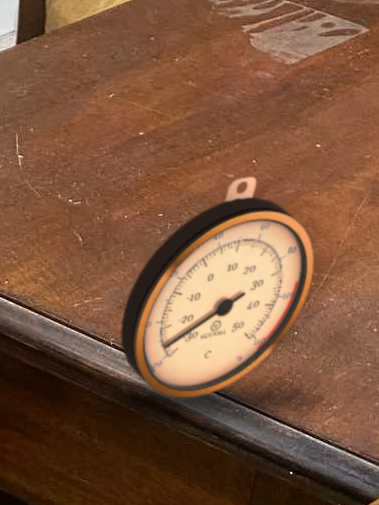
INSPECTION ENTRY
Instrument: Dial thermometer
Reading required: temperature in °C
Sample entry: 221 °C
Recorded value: -25 °C
